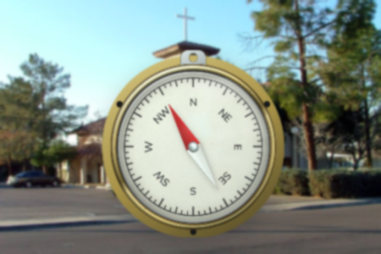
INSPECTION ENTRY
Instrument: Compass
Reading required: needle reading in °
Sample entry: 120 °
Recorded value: 330 °
